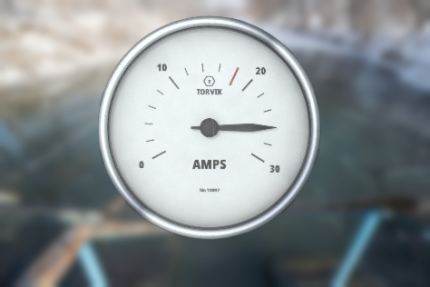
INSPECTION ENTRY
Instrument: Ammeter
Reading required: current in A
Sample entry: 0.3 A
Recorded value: 26 A
